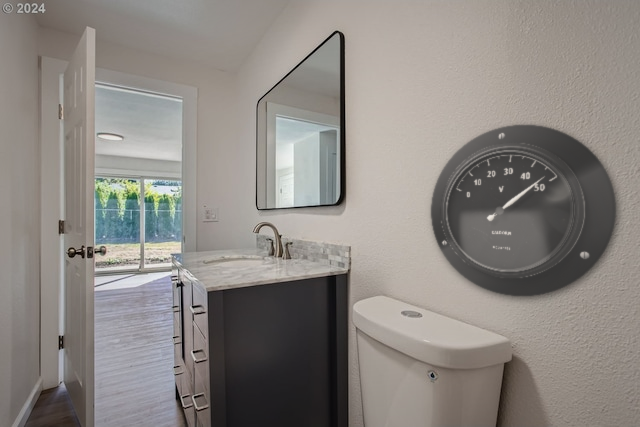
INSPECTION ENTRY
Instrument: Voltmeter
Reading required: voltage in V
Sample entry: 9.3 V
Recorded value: 47.5 V
